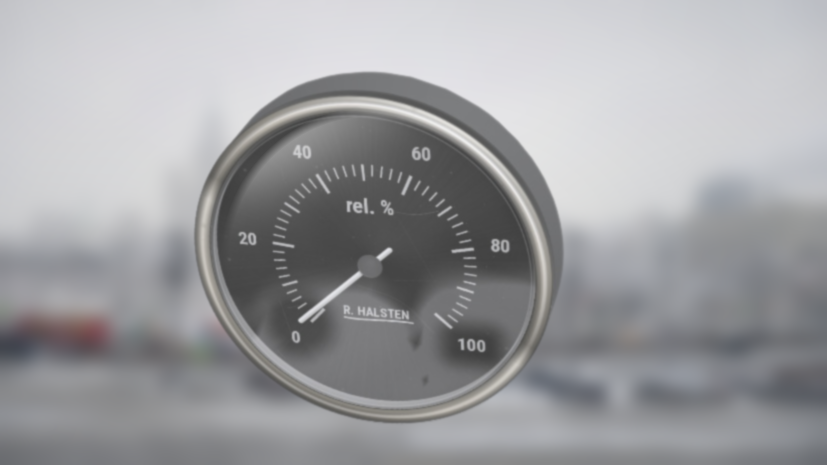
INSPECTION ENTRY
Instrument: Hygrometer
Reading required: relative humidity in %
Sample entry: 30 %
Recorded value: 2 %
